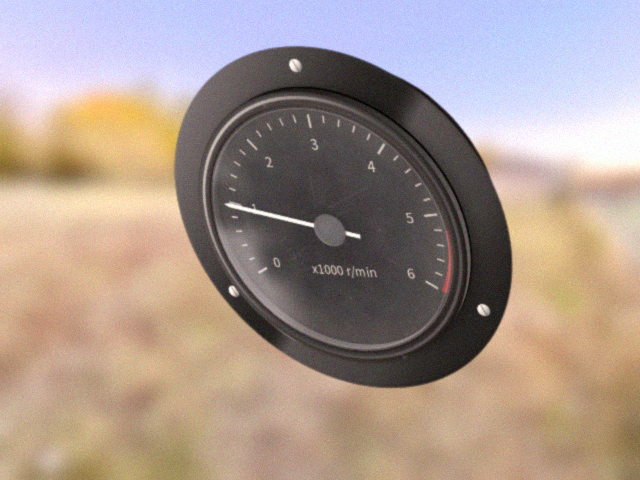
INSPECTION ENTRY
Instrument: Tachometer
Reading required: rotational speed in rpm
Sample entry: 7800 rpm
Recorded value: 1000 rpm
